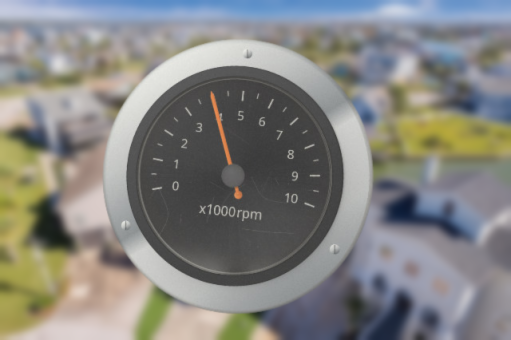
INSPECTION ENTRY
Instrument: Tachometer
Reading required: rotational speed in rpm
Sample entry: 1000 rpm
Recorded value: 4000 rpm
